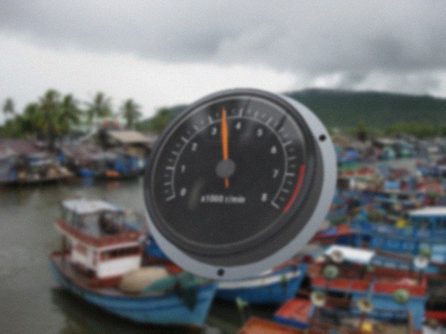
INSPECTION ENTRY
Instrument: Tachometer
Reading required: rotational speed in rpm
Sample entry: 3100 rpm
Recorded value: 3500 rpm
